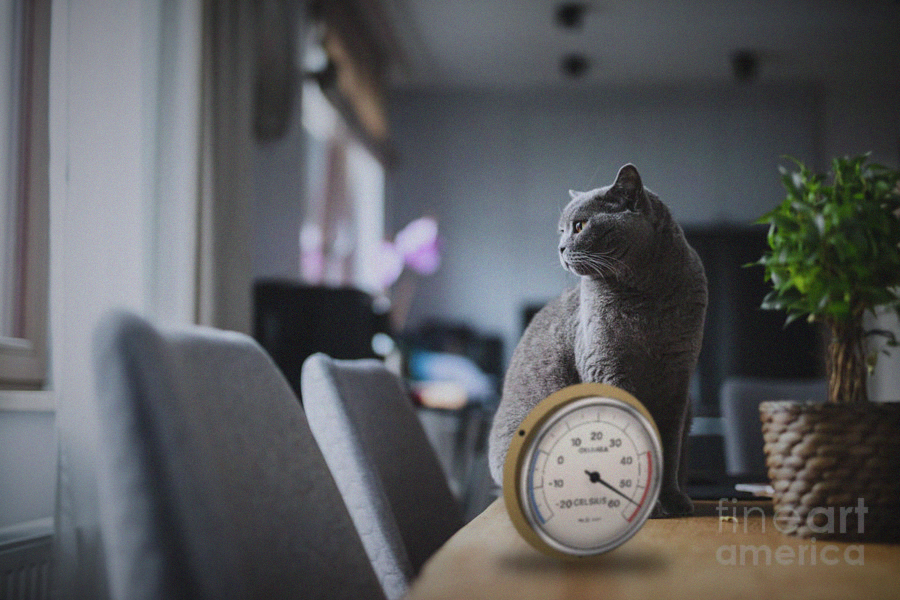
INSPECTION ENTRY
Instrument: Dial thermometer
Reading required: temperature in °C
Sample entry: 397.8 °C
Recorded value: 55 °C
